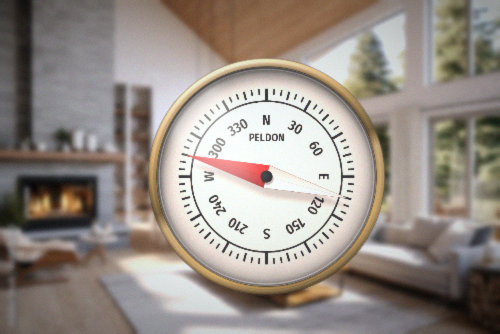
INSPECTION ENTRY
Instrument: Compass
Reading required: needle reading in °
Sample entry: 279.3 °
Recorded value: 285 °
